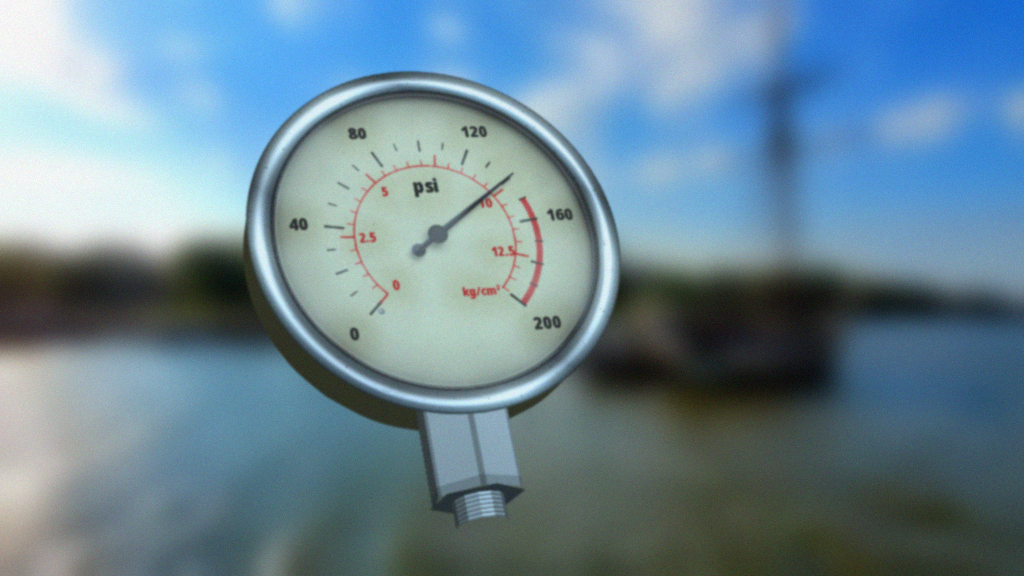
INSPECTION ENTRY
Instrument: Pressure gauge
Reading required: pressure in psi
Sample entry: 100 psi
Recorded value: 140 psi
